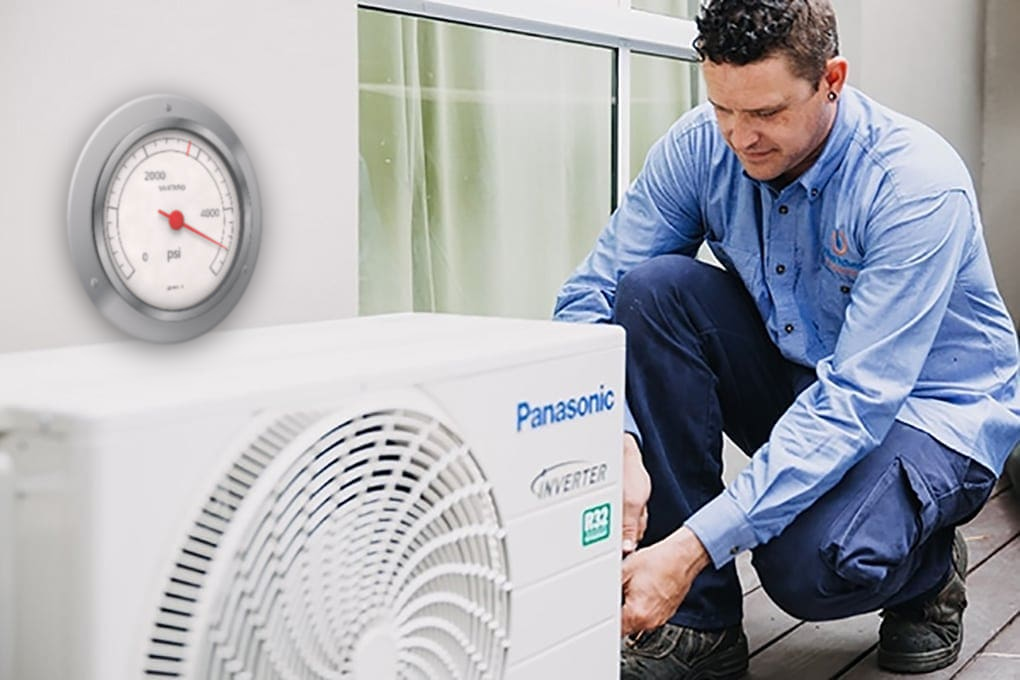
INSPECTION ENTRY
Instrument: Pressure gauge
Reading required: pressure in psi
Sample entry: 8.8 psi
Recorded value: 4600 psi
